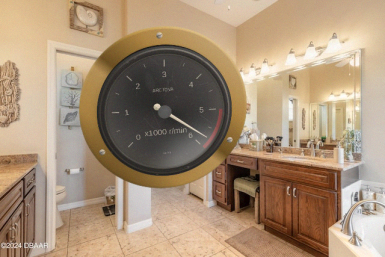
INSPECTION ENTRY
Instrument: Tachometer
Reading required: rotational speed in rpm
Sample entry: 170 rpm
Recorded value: 5750 rpm
